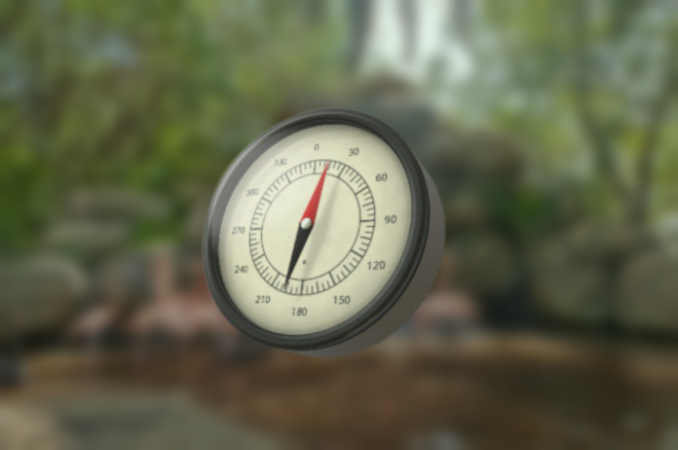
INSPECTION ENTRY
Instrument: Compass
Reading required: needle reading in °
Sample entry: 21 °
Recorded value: 15 °
